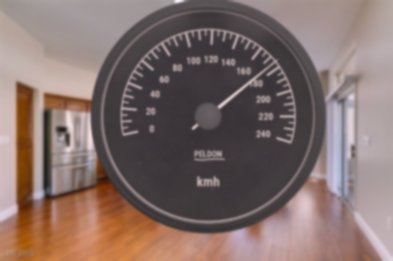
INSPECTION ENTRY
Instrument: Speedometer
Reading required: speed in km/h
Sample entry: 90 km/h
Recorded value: 175 km/h
